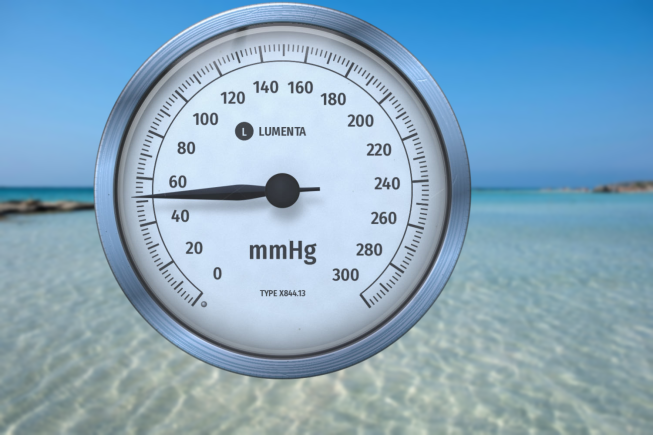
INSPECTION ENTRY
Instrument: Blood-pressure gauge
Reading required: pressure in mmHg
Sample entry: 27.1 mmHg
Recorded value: 52 mmHg
